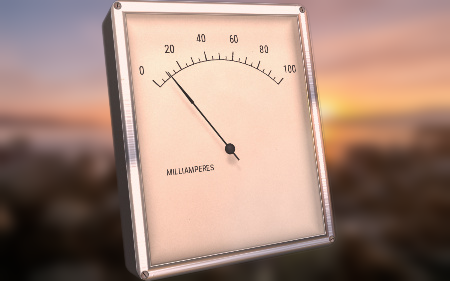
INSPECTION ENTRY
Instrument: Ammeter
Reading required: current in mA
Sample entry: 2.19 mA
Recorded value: 10 mA
